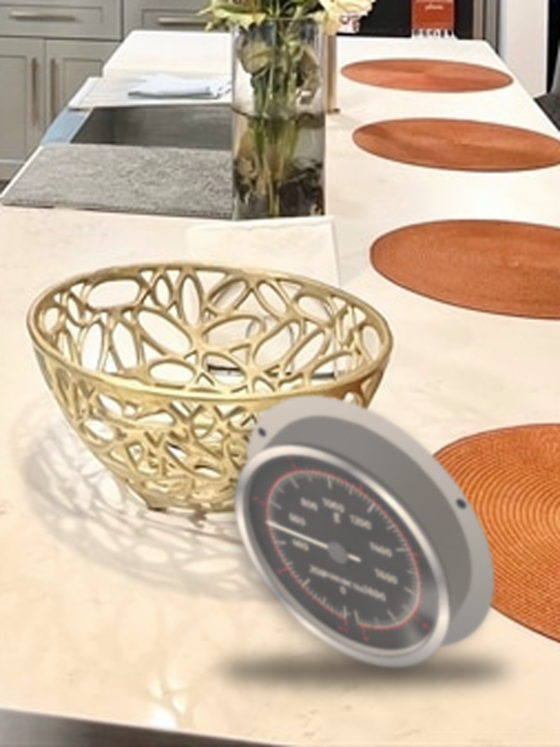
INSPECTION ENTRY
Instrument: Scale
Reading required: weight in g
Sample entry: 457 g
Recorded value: 500 g
